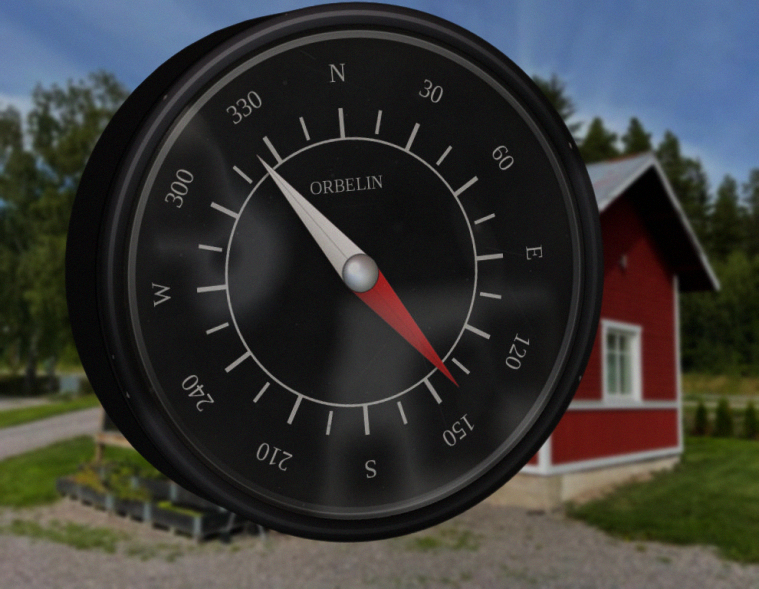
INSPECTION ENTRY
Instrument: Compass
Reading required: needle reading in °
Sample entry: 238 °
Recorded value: 142.5 °
